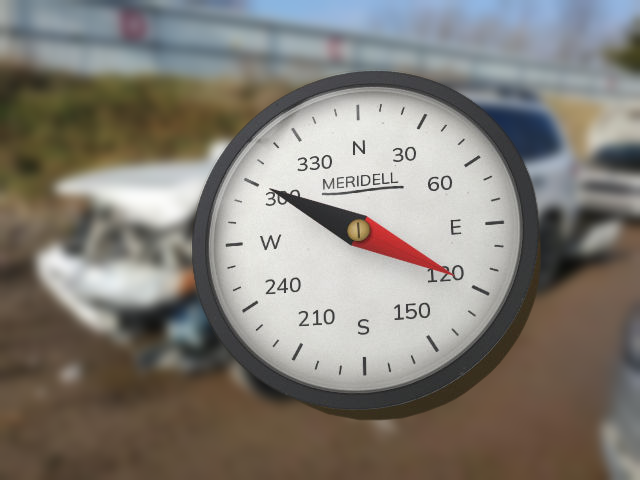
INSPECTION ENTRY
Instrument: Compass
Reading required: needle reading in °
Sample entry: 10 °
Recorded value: 120 °
